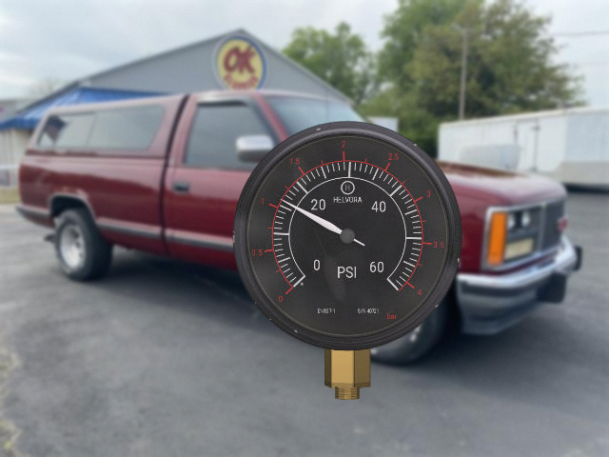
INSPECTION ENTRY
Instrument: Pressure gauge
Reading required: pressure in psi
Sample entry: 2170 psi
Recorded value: 16 psi
